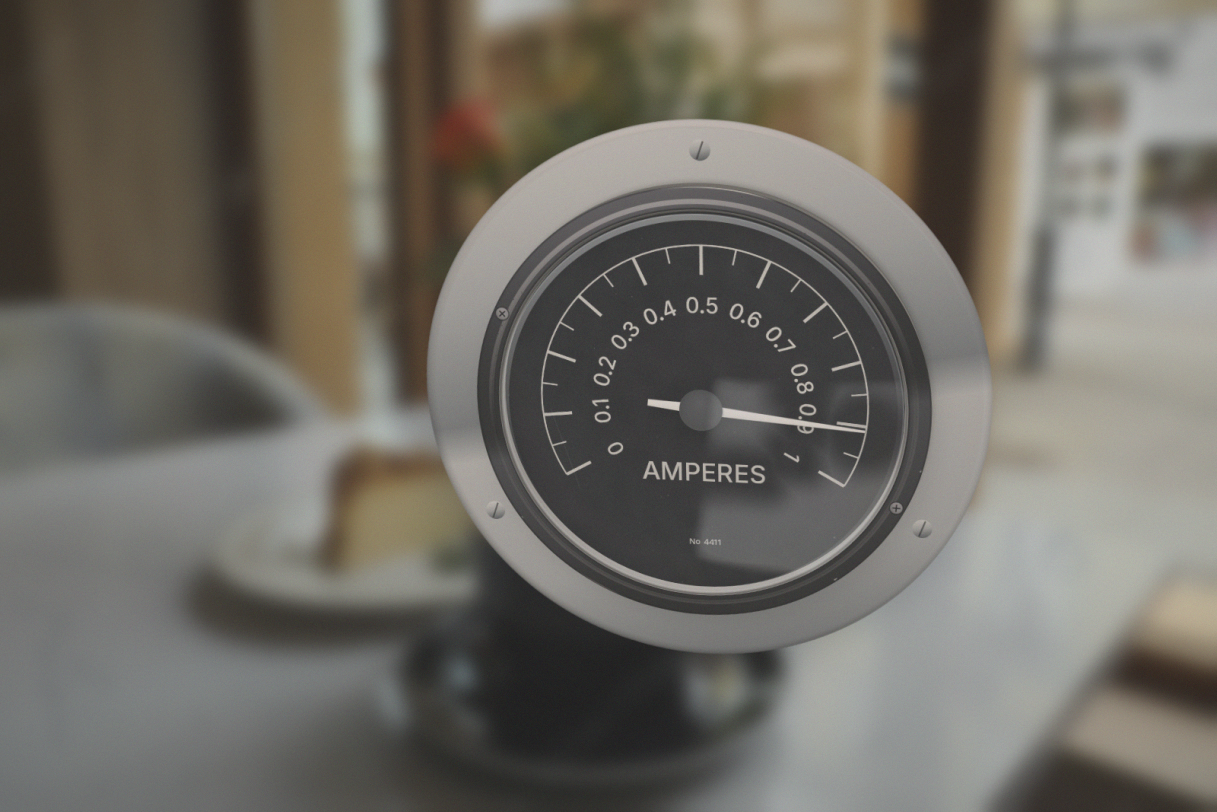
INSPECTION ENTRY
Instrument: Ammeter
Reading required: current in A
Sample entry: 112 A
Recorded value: 0.9 A
